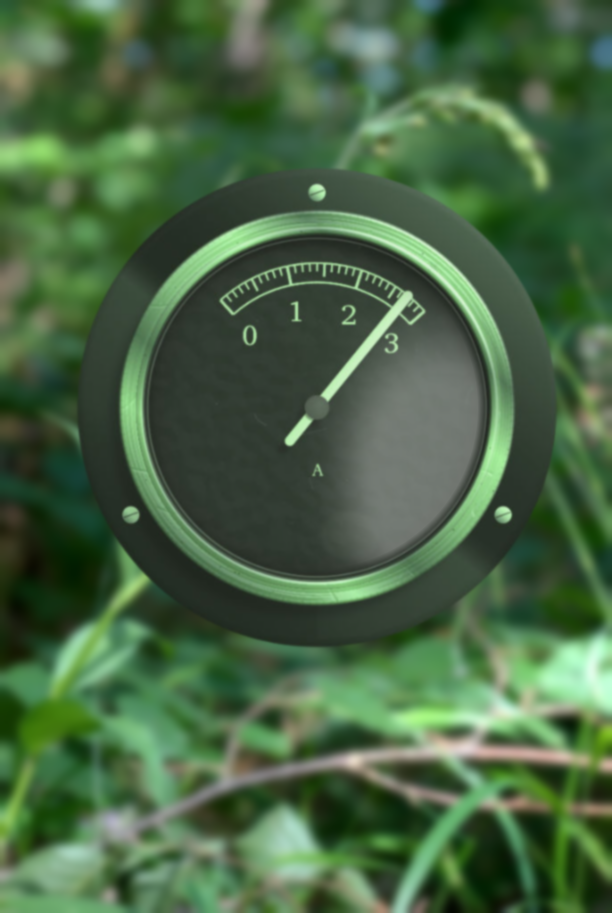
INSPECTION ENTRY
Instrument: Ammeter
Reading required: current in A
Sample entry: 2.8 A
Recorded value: 2.7 A
